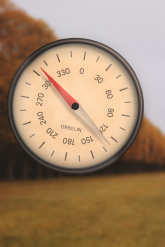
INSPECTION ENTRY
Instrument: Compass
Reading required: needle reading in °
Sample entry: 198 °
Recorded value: 307.5 °
